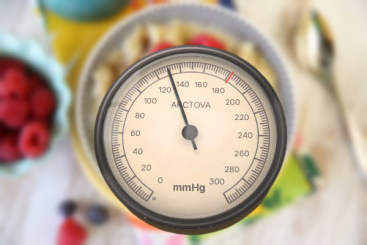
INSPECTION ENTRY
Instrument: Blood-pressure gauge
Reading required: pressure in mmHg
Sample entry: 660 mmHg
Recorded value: 130 mmHg
